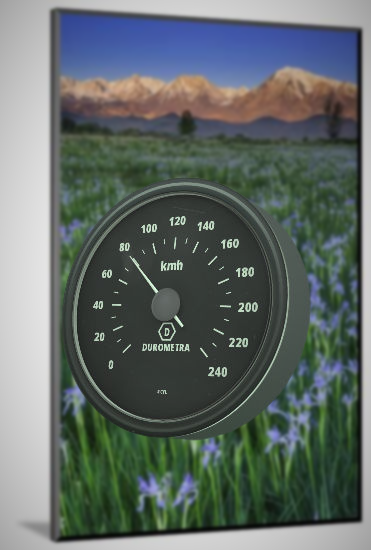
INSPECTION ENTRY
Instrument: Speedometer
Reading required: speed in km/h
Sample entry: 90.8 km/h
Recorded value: 80 km/h
